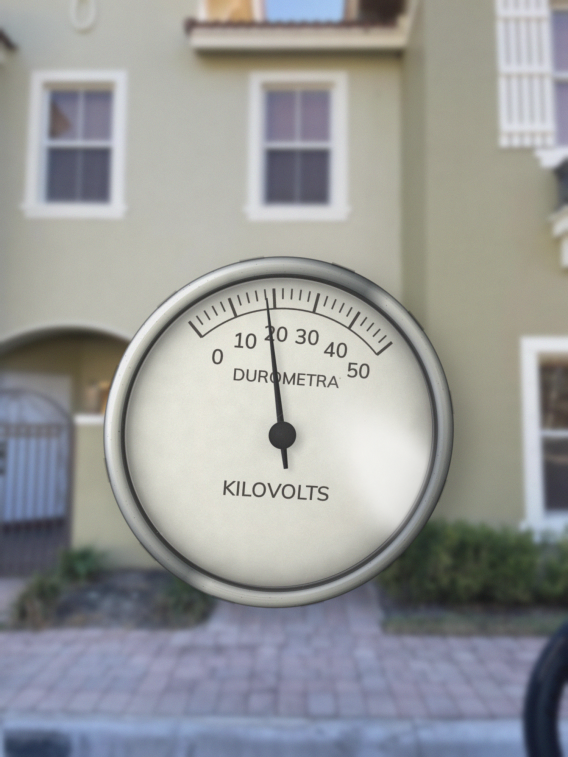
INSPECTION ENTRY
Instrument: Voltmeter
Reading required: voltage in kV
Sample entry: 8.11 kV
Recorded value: 18 kV
